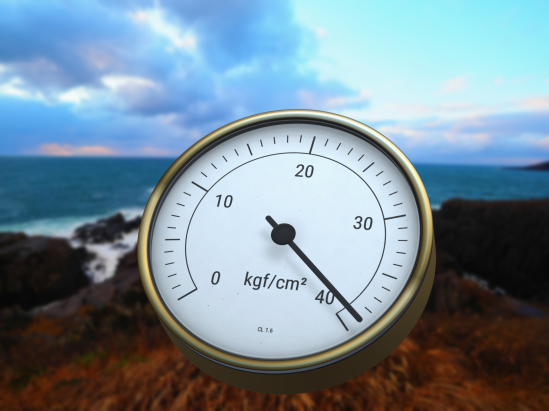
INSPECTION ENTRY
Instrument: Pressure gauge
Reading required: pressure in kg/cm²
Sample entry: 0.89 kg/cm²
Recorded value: 39 kg/cm²
